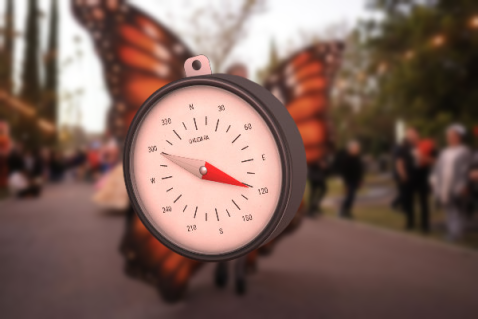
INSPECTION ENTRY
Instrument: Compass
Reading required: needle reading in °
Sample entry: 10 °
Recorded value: 120 °
